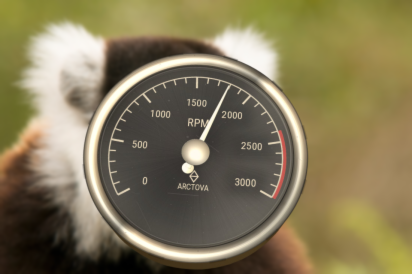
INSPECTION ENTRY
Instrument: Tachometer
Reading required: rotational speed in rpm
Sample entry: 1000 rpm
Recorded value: 1800 rpm
